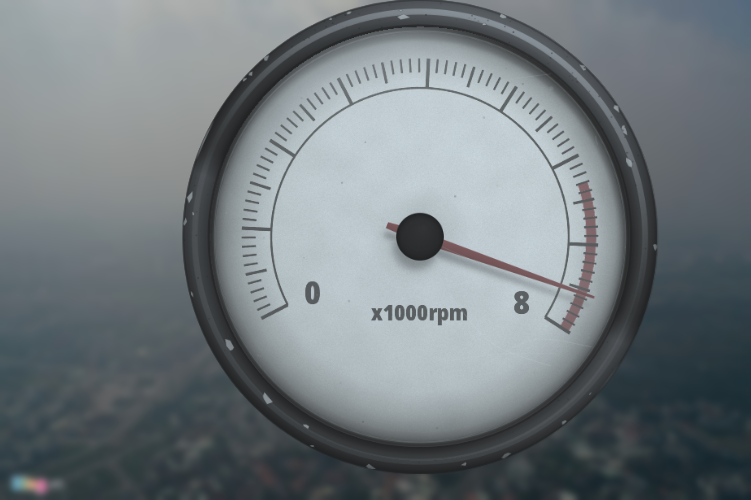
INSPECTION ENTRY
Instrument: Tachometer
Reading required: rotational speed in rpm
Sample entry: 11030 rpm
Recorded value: 7550 rpm
